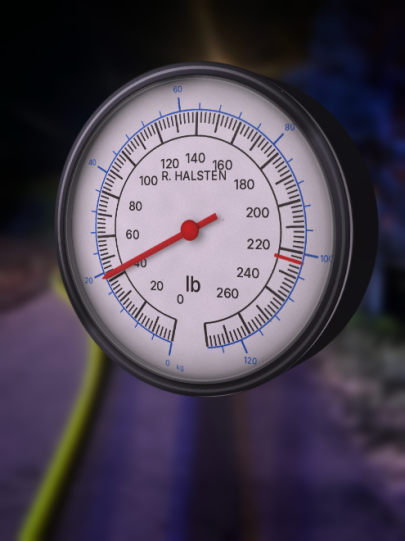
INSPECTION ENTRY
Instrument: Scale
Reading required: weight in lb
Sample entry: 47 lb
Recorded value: 42 lb
